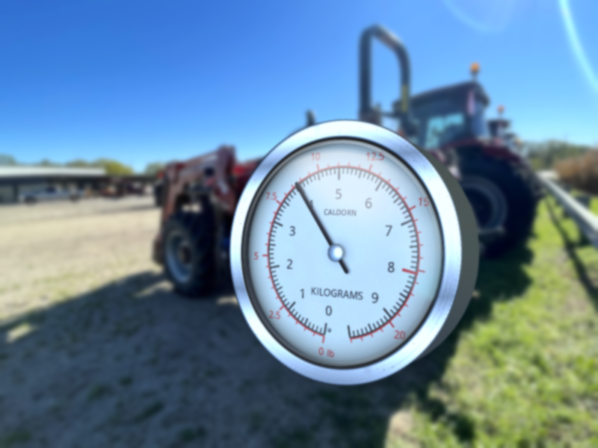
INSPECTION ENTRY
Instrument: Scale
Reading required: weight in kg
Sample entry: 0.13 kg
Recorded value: 4 kg
